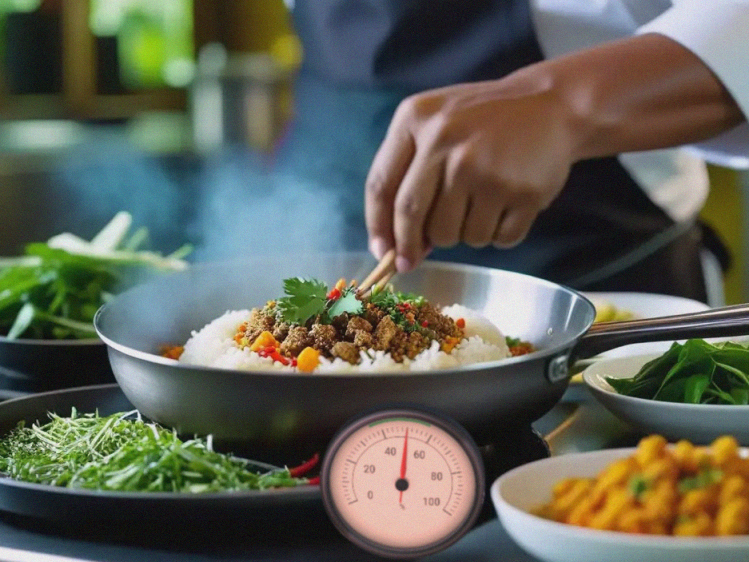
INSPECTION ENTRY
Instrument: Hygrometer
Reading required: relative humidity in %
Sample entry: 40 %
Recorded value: 50 %
